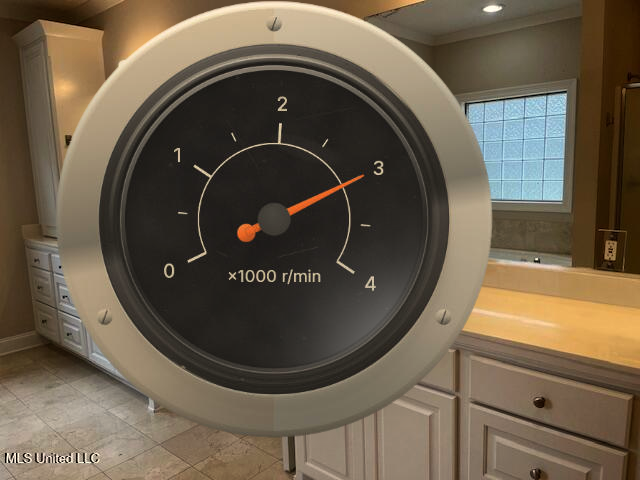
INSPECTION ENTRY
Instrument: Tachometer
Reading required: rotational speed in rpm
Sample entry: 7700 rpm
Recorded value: 3000 rpm
